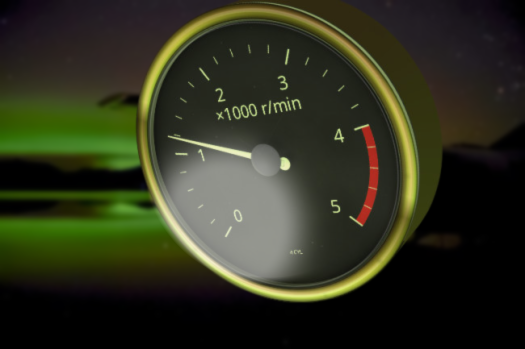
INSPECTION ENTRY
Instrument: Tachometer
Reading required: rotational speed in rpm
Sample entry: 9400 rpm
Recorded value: 1200 rpm
